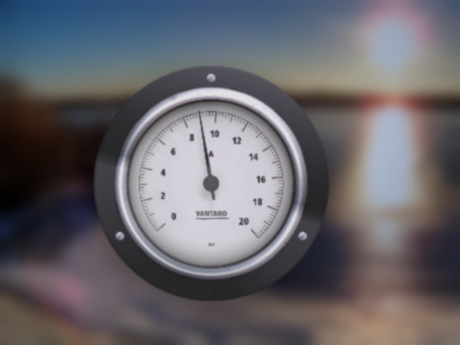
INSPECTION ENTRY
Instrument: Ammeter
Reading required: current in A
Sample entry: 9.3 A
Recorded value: 9 A
